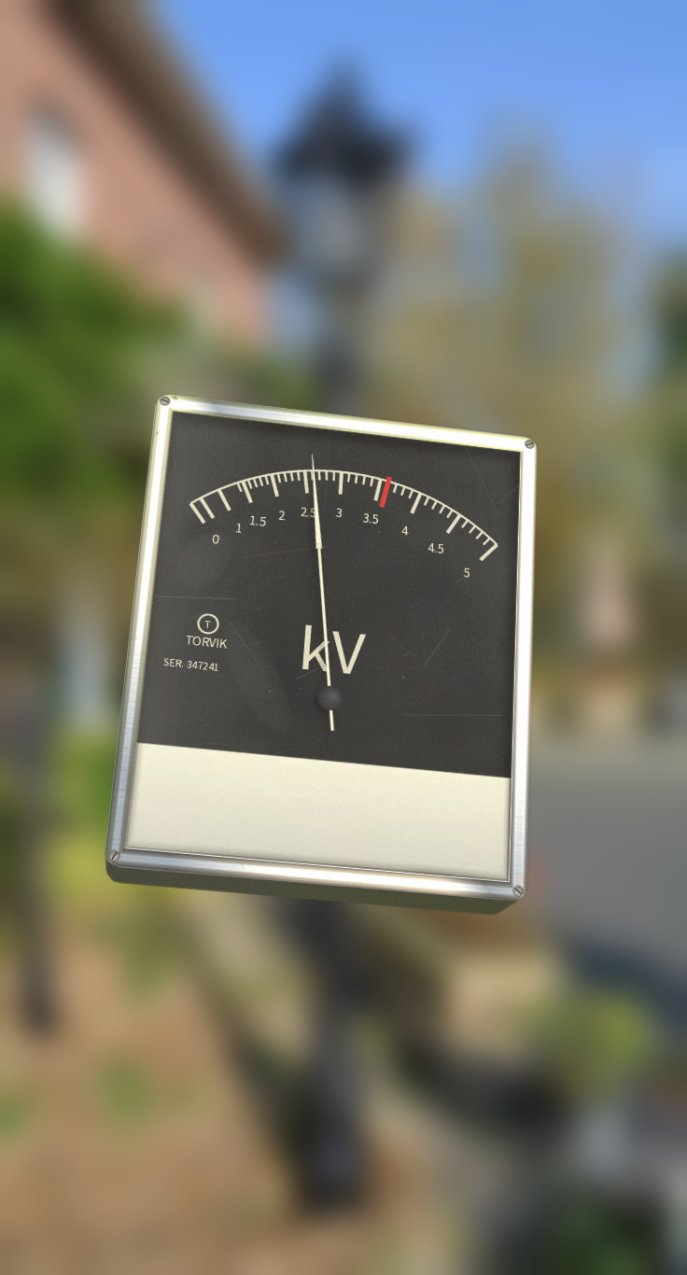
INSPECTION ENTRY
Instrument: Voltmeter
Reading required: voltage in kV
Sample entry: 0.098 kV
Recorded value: 2.6 kV
